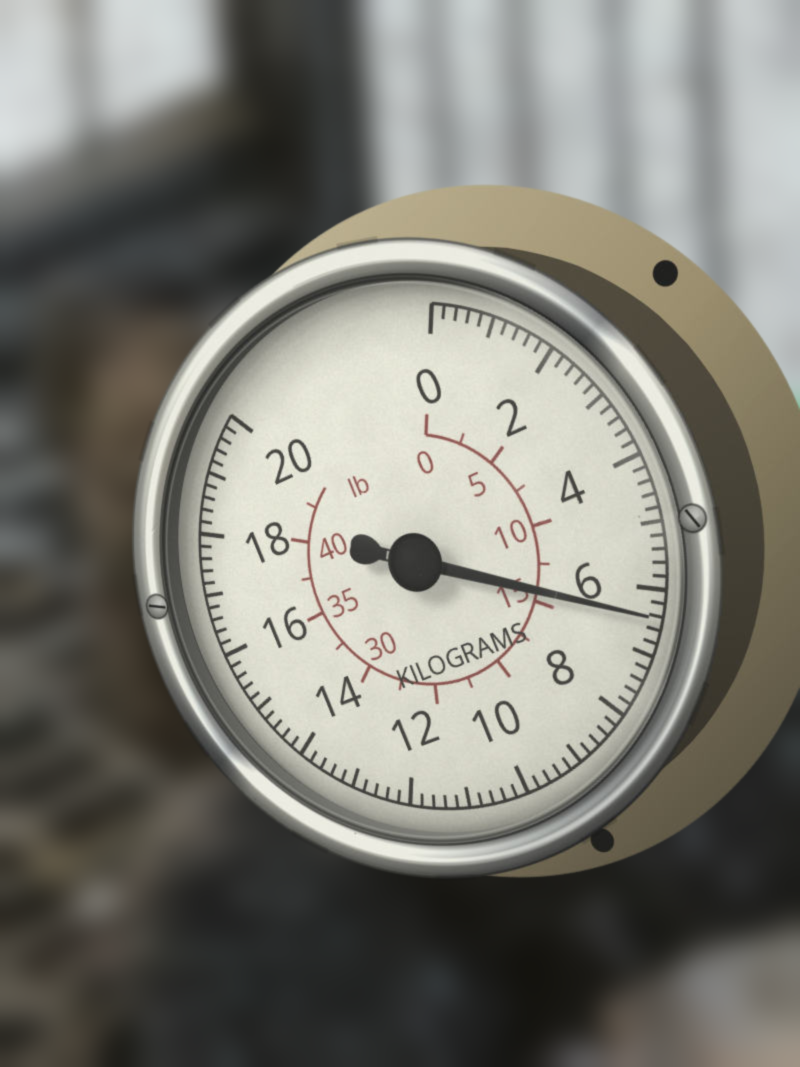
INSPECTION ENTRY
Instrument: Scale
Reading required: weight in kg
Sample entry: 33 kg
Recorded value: 6.4 kg
